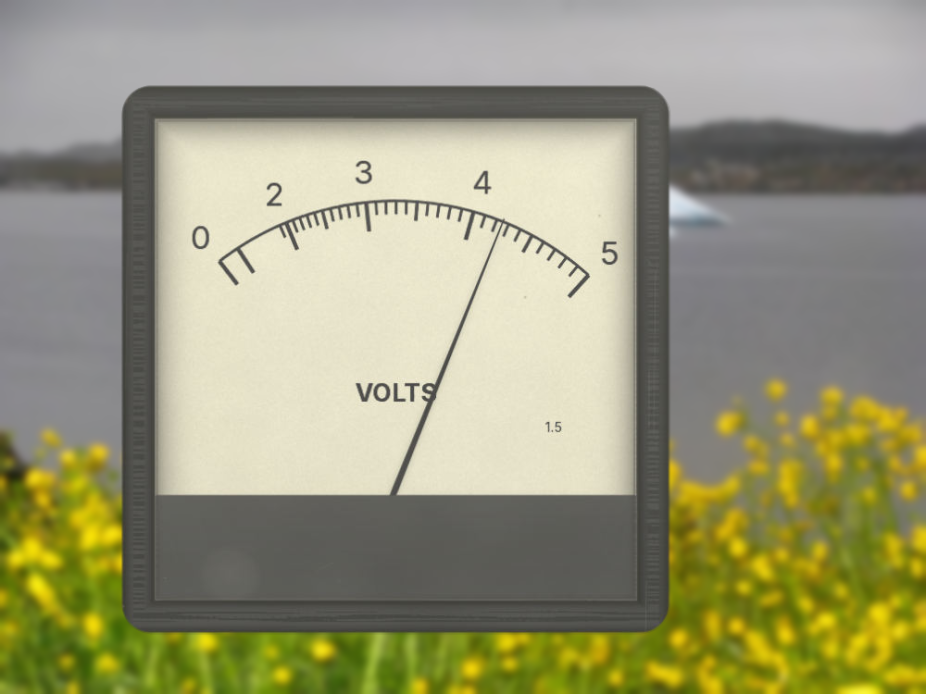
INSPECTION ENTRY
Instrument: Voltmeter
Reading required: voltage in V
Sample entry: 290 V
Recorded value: 4.25 V
